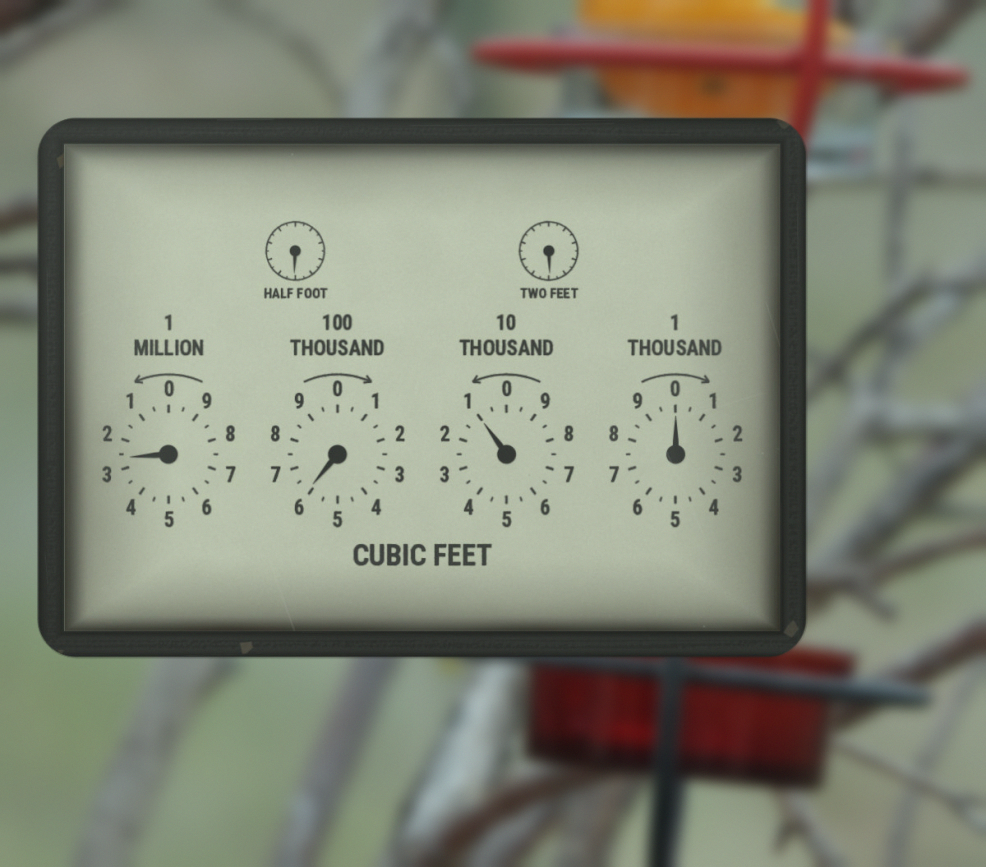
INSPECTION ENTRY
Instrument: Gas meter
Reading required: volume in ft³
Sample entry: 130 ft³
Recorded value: 261000 ft³
